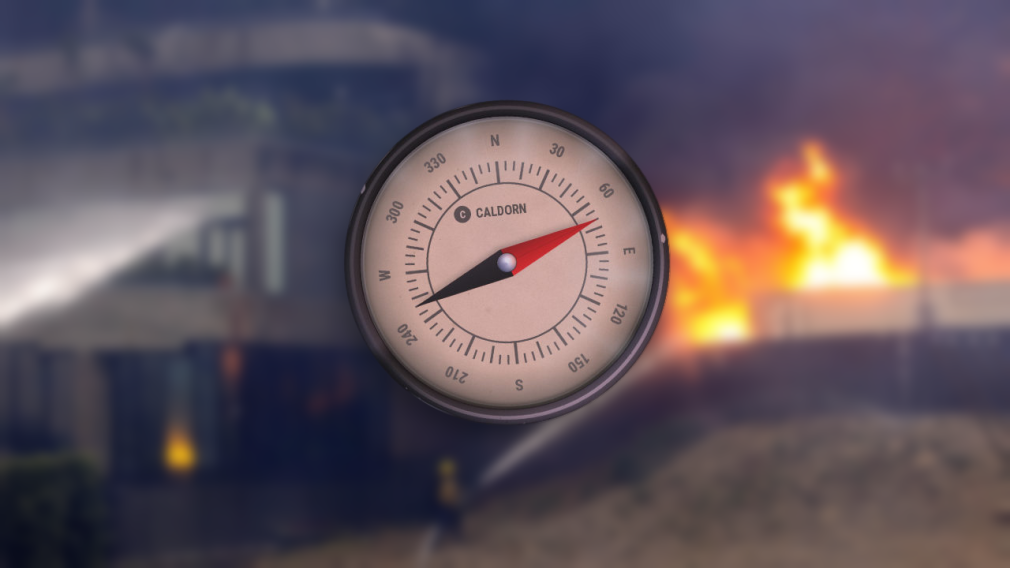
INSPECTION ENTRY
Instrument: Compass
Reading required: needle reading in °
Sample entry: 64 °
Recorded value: 70 °
